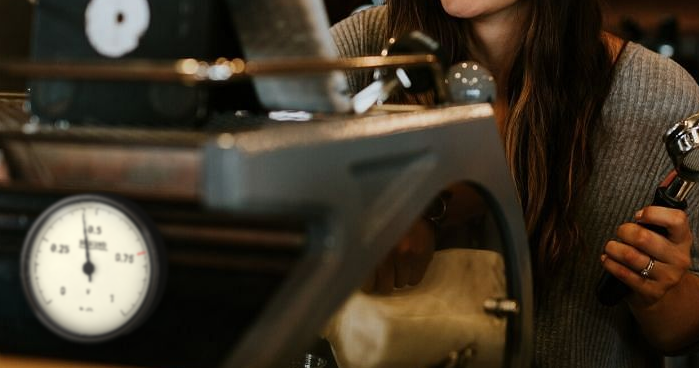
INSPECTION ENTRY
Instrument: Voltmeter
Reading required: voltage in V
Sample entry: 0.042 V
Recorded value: 0.45 V
